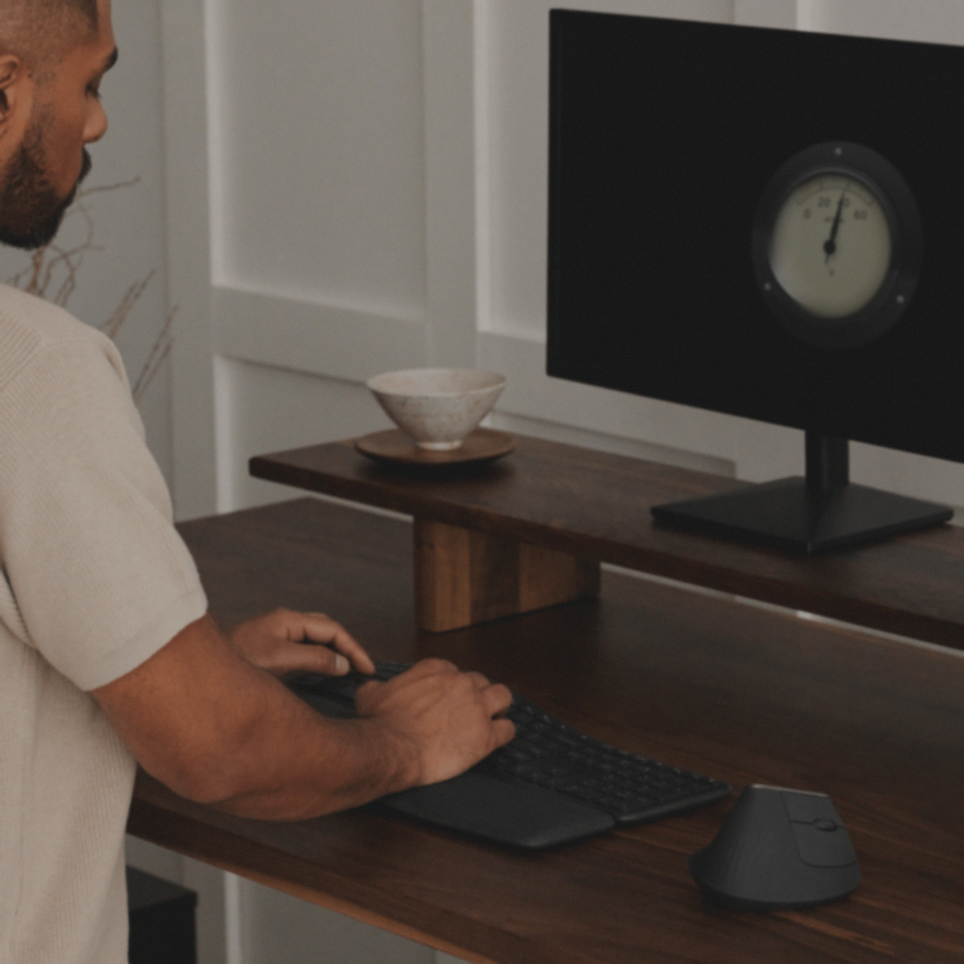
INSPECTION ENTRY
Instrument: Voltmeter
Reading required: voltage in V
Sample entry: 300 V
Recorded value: 40 V
